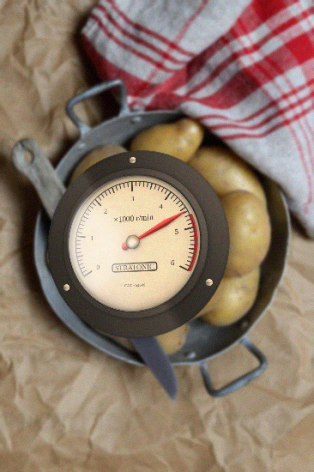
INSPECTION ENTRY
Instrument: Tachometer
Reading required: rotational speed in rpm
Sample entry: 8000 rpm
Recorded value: 4600 rpm
